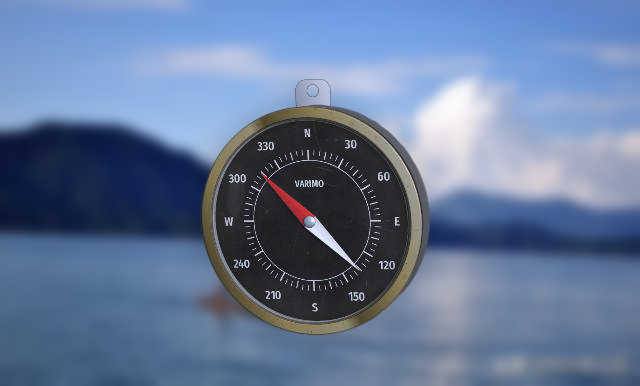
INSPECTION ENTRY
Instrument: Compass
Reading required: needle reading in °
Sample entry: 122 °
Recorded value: 315 °
